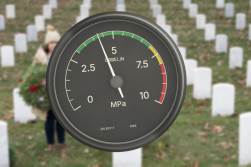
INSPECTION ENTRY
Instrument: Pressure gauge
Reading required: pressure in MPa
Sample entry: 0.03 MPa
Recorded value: 4.25 MPa
